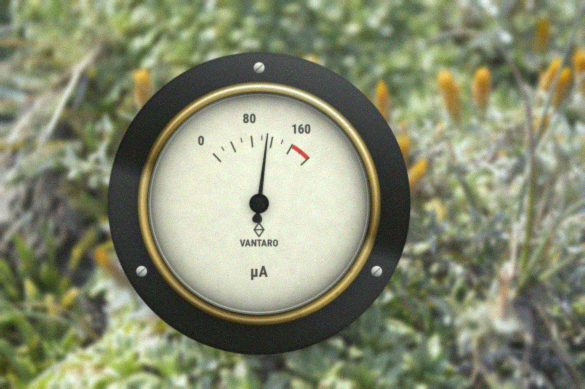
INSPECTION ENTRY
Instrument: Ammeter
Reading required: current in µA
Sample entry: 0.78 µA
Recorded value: 110 µA
